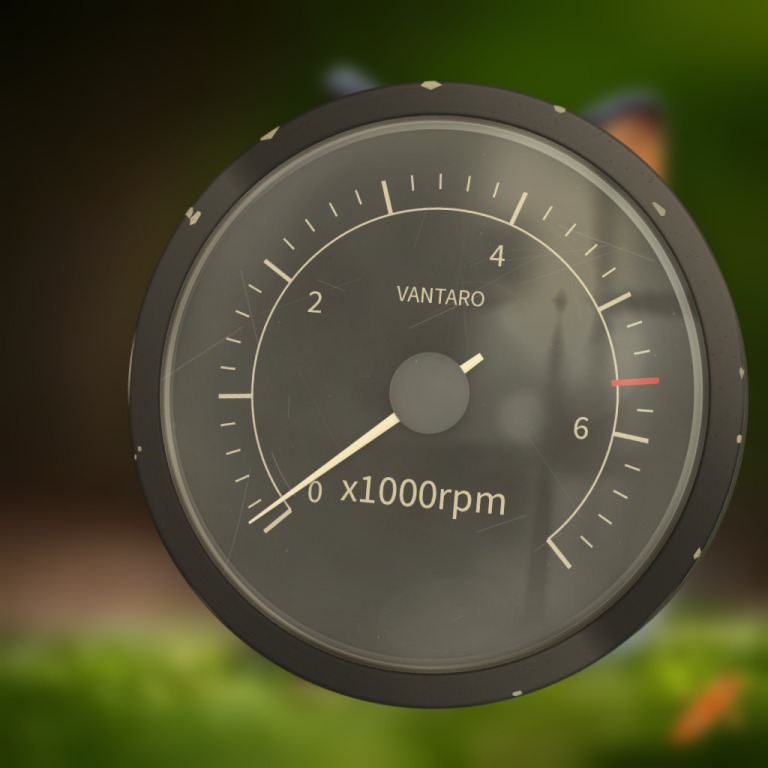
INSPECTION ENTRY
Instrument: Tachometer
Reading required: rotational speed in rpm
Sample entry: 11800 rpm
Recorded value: 100 rpm
